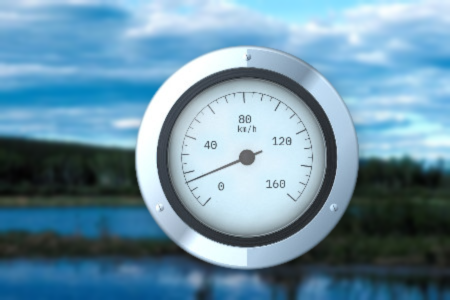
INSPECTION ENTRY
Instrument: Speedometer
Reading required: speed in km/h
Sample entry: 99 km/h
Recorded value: 15 km/h
